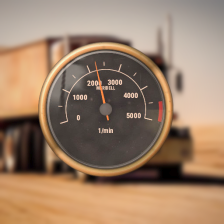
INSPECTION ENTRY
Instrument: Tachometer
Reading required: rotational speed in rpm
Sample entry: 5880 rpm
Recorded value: 2250 rpm
